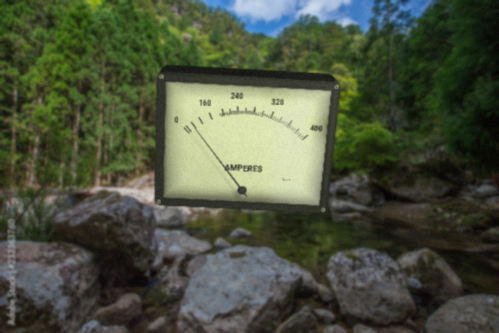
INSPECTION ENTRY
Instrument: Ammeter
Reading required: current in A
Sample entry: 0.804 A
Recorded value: 80 A
